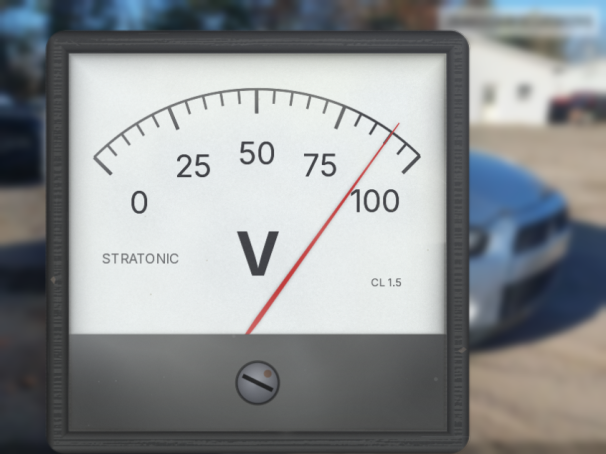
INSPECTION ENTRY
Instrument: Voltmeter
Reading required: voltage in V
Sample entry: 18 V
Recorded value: 90 V
